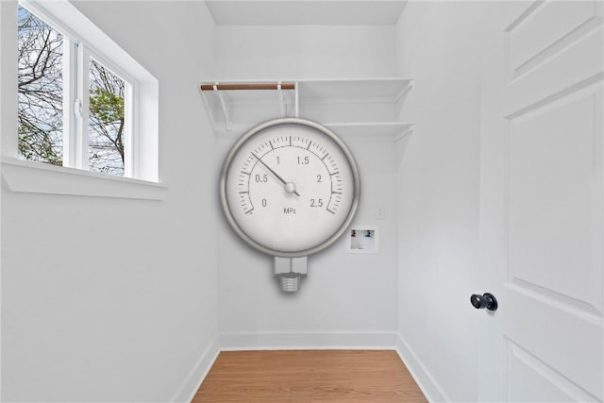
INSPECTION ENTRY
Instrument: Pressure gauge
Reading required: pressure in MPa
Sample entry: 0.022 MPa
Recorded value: 0.75 MPa
